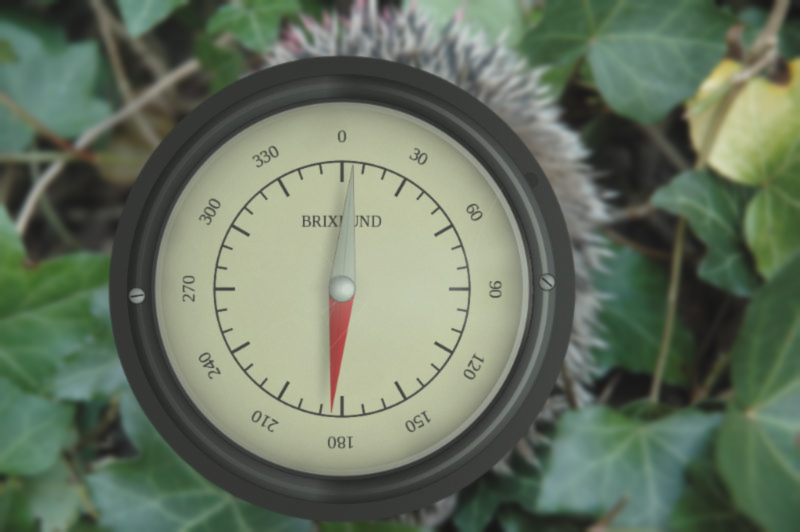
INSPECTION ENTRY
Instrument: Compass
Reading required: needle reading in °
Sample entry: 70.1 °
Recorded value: 185 °
